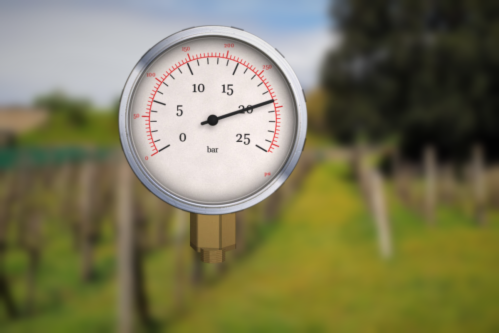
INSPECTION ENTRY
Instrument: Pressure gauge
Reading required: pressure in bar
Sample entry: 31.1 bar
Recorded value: 20 bar
